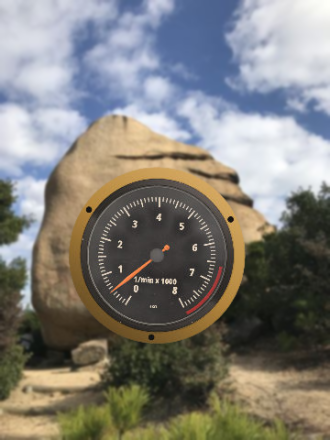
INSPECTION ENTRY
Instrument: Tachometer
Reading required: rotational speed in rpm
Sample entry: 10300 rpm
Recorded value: 500 rpm
